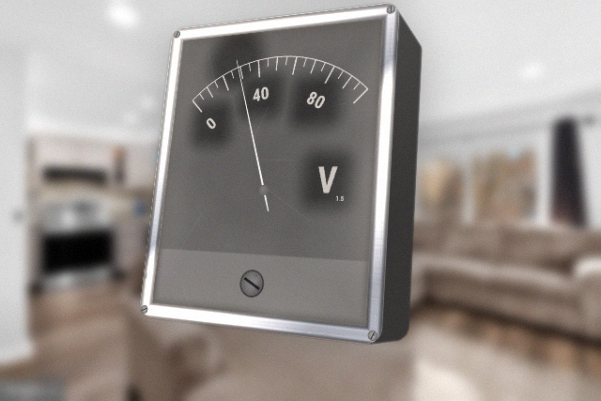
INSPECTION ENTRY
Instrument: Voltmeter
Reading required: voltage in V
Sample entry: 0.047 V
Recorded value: 30 V
